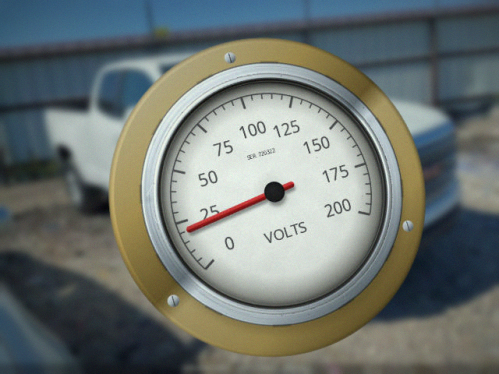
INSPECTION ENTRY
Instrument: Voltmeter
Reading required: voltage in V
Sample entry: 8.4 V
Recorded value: 20 V
